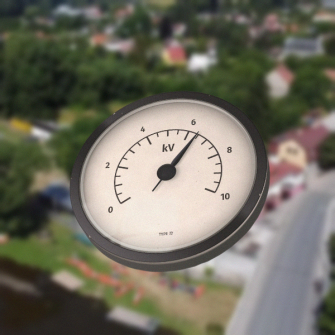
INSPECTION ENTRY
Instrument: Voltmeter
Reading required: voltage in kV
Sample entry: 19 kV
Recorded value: 6.5 kV
